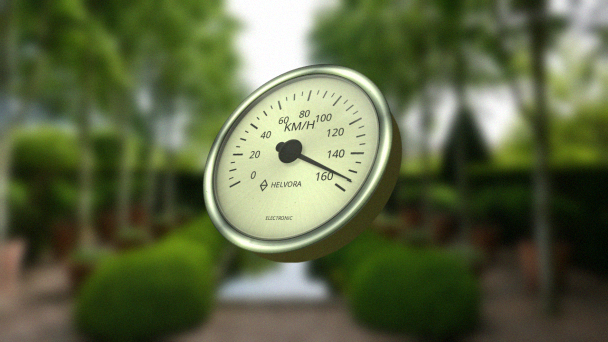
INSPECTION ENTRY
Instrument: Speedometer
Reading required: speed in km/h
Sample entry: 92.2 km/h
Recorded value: 155 km/h
